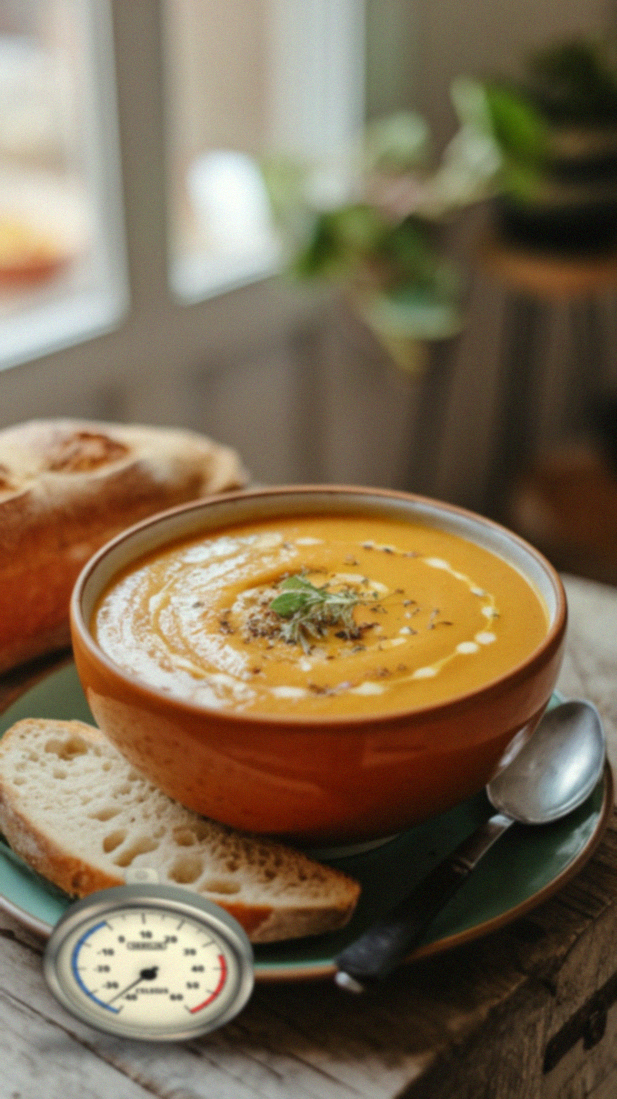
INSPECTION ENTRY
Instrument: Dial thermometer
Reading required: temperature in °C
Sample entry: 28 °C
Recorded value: -35 °C
